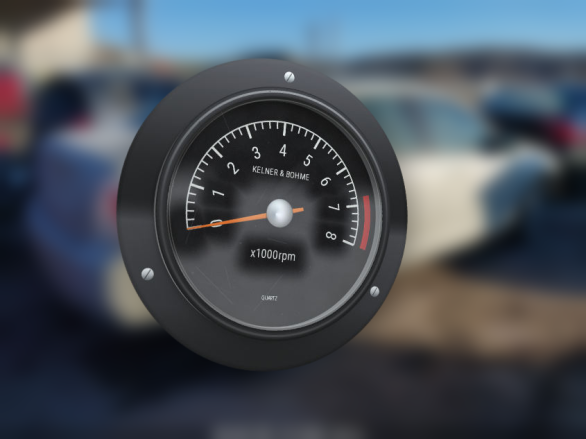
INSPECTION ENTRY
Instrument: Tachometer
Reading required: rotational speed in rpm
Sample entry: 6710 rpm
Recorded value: 0 rpm
